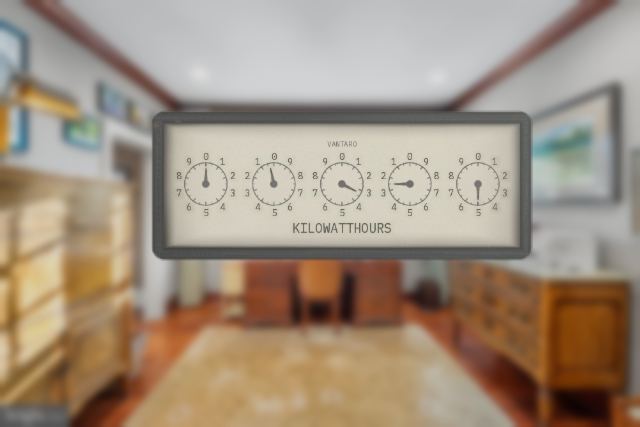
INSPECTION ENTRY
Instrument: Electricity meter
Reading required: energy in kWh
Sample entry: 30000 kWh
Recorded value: 325 kWh
